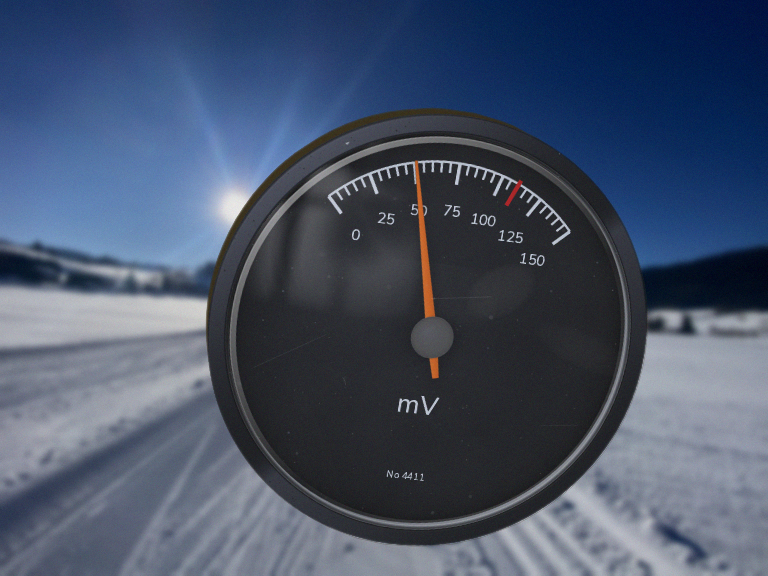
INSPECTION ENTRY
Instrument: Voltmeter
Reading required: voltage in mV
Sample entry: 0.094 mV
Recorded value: 50 mV
